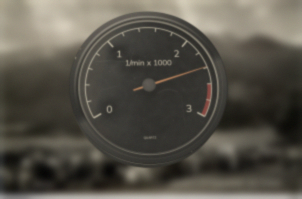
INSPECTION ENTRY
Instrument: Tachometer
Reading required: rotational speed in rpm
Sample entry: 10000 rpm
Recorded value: 2400 rpm
